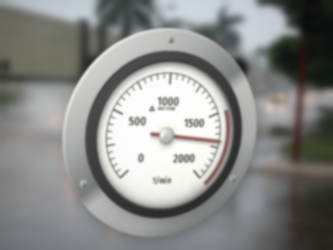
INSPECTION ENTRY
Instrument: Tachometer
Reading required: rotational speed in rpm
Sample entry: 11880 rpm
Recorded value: 1700 rpm
